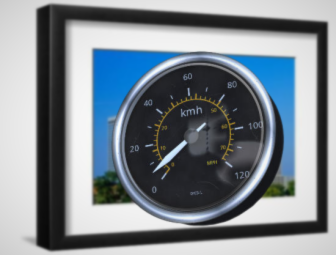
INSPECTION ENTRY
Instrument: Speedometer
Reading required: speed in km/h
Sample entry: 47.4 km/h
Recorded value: 5 km/h
